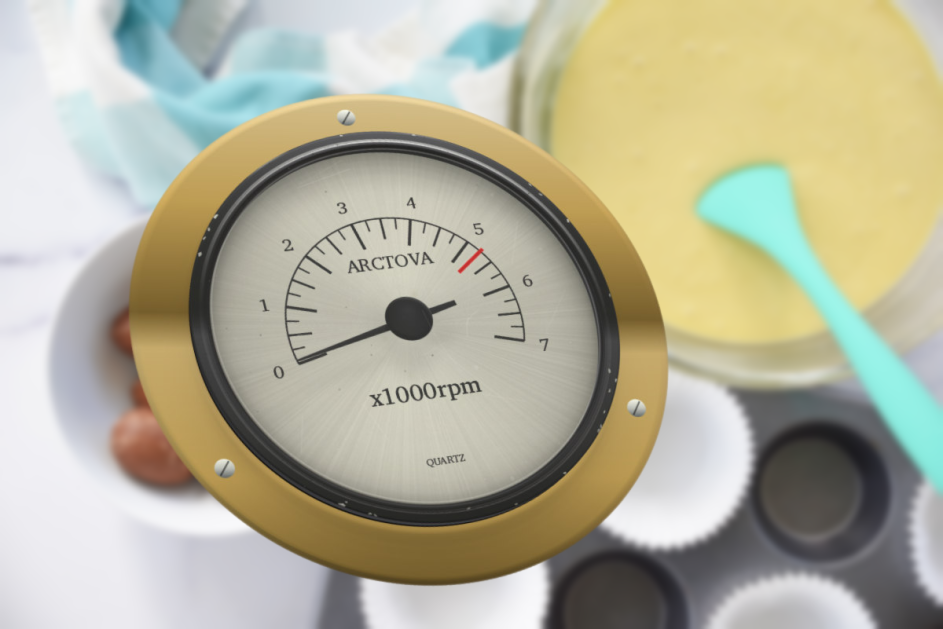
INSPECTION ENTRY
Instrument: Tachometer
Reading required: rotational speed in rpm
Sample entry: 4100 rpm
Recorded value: 0 rpm
